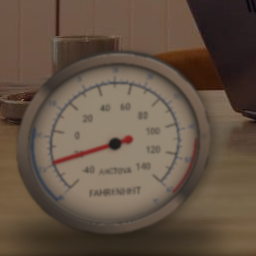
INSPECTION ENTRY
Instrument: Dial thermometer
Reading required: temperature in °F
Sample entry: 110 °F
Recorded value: -20 °F
